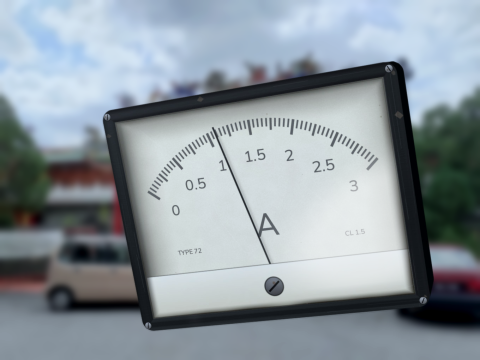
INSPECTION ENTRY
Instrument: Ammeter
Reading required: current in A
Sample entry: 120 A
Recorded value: 1.1 A
